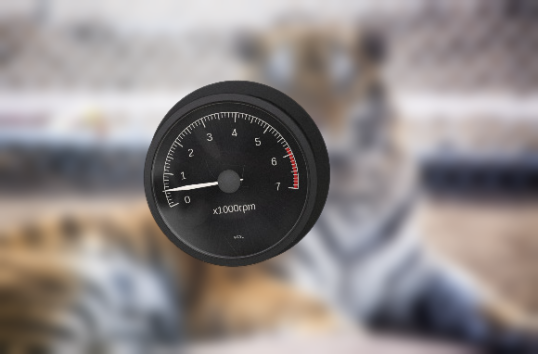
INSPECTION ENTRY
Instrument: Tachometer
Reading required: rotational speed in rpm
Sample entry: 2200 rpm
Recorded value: 500 rpm
